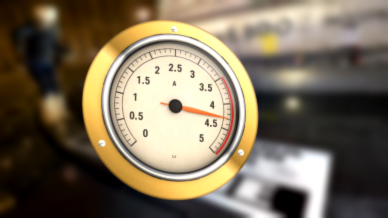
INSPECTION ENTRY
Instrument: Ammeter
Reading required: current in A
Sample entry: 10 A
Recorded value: 4.3 A
